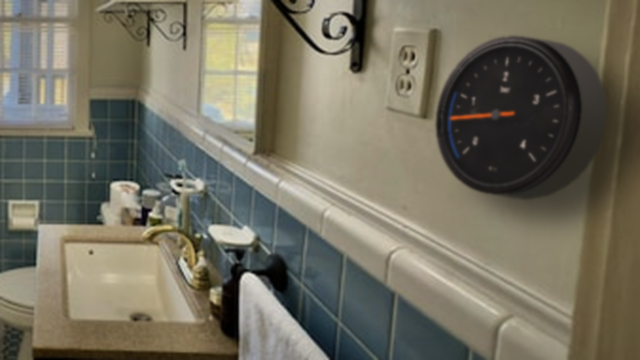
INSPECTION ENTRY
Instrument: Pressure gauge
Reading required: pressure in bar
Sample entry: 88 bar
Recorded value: 0.6 bar
